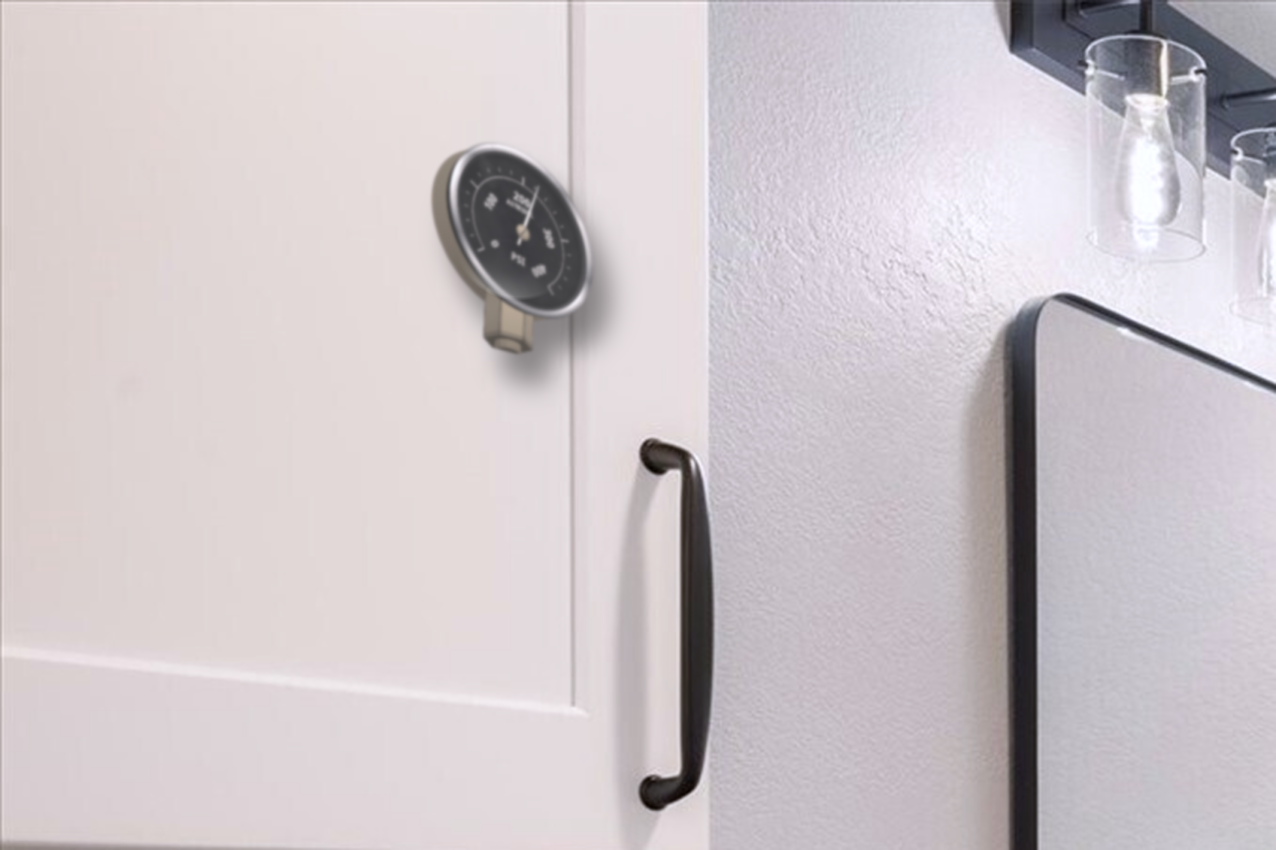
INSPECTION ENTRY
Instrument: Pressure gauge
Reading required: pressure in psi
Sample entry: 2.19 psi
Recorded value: 220 psi
